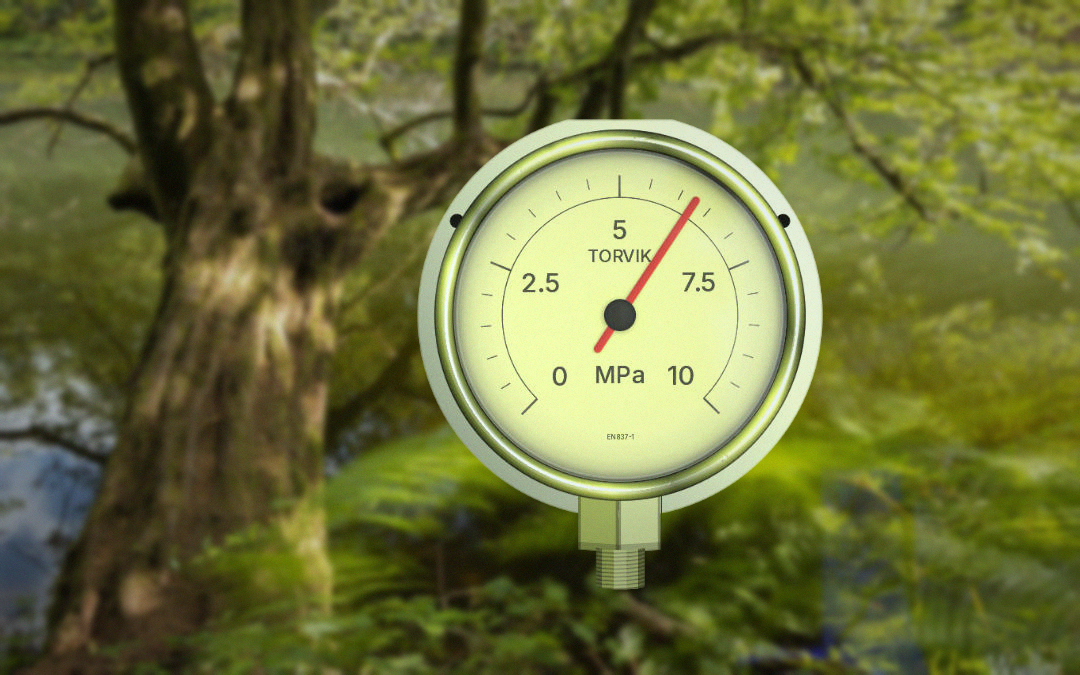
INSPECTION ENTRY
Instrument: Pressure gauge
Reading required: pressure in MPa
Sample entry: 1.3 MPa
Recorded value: 6.25 MPa
